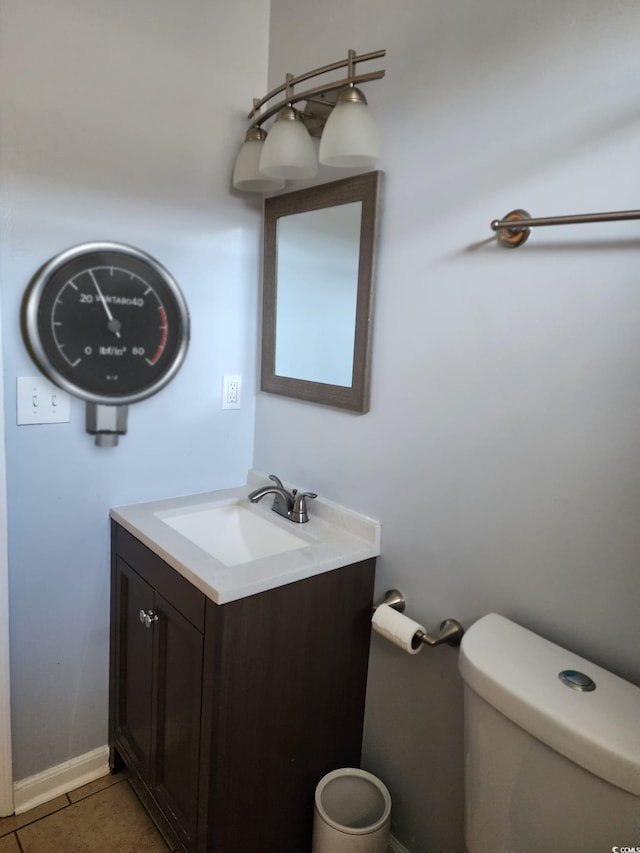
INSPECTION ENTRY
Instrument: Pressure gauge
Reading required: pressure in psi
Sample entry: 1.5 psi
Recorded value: 25 psi
